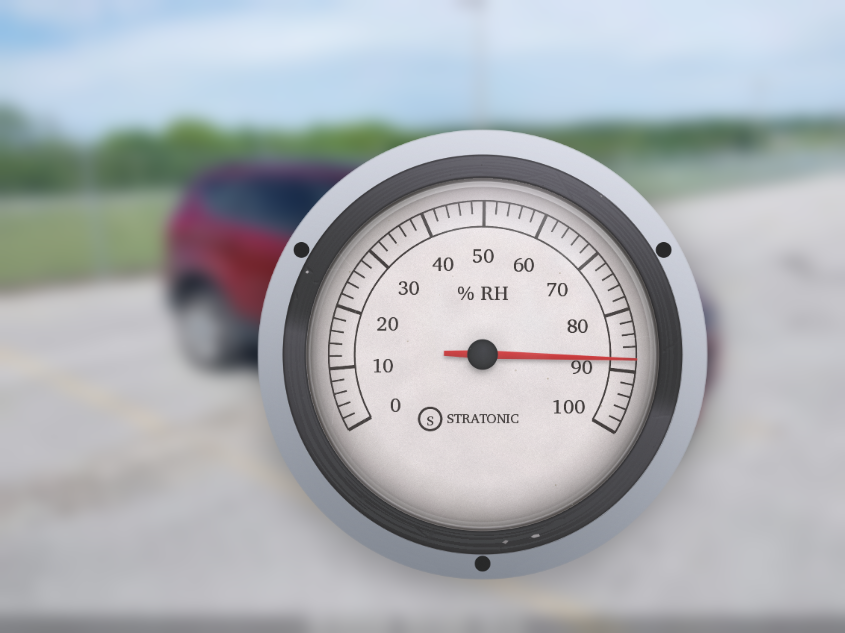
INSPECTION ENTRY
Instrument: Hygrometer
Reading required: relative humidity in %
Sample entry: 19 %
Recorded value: 88 %
